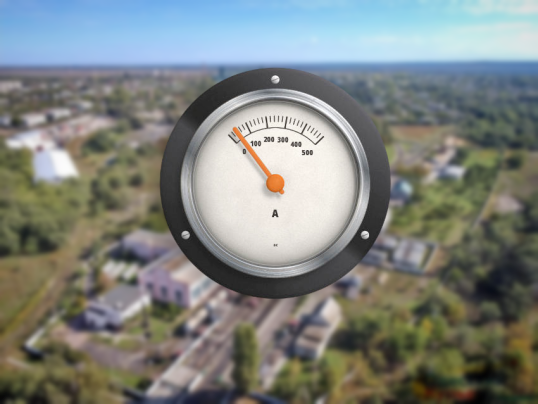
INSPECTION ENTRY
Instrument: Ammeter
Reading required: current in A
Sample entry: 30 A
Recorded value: 40 A
